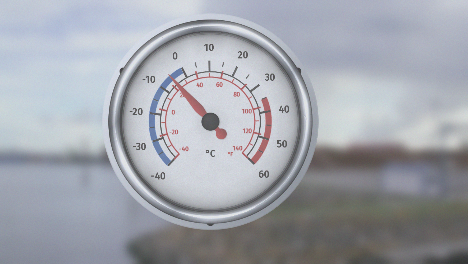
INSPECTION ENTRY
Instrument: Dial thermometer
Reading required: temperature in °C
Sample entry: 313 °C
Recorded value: -5 °C
